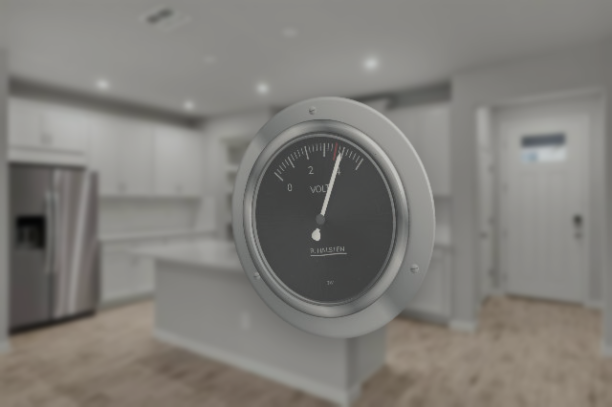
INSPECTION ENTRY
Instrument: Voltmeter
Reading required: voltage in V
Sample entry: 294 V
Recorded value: 4 V
